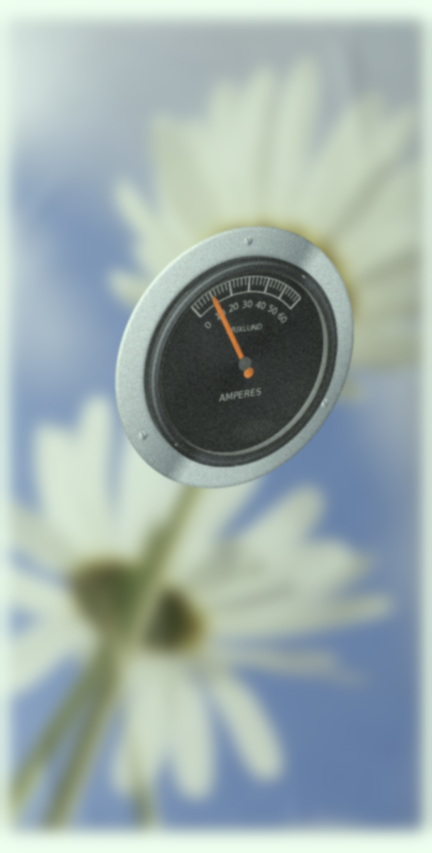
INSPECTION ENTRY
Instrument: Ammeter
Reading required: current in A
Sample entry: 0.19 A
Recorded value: 10 A
